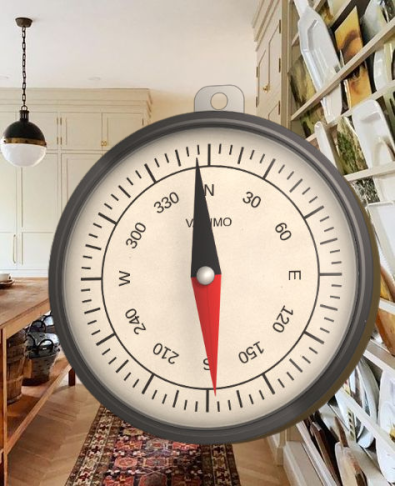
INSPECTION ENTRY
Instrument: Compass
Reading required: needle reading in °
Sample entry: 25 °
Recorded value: 175 °
